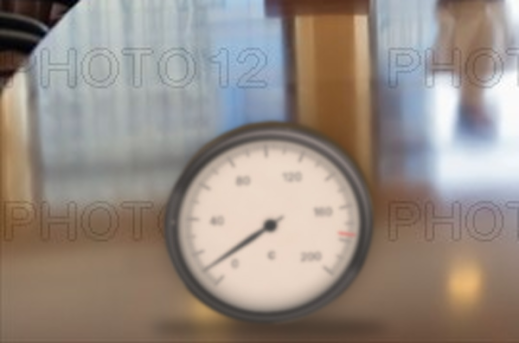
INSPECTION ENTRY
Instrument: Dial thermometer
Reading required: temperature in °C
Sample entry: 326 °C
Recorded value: 10 °C
